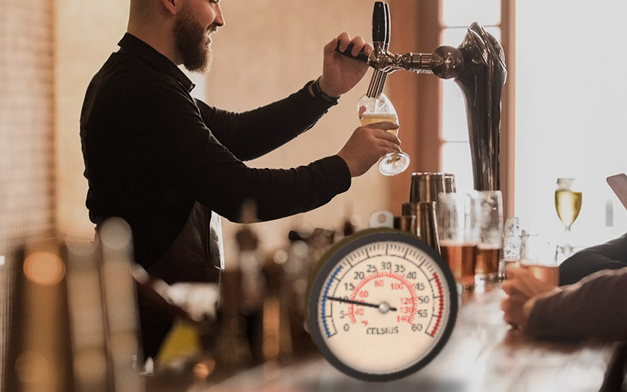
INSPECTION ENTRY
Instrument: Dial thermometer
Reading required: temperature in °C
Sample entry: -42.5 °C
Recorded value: 10 °C
